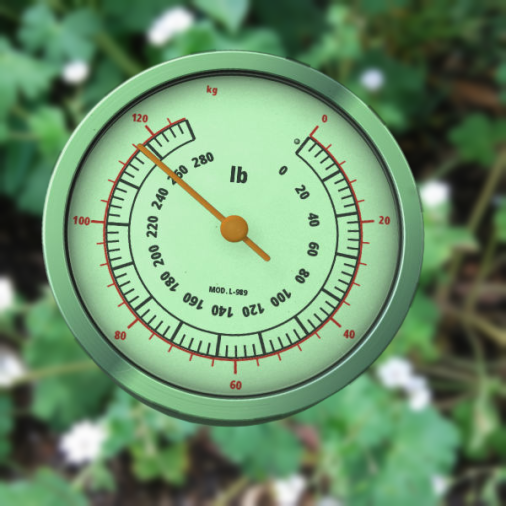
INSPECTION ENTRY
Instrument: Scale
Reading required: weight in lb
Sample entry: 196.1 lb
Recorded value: 256 lb
